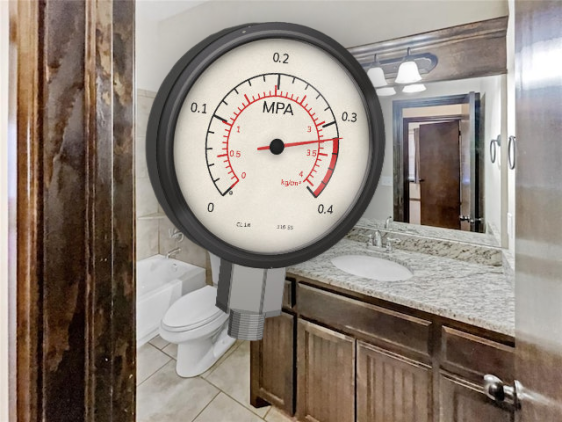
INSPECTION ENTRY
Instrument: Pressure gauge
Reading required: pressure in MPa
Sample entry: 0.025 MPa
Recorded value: 0.32 MPa
